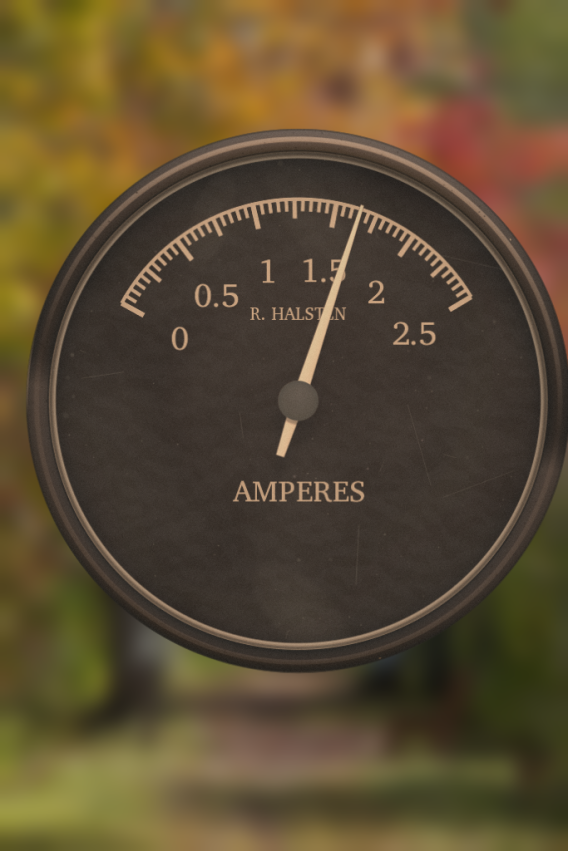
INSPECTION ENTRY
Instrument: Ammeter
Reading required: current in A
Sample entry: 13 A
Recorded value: 1.65 A
